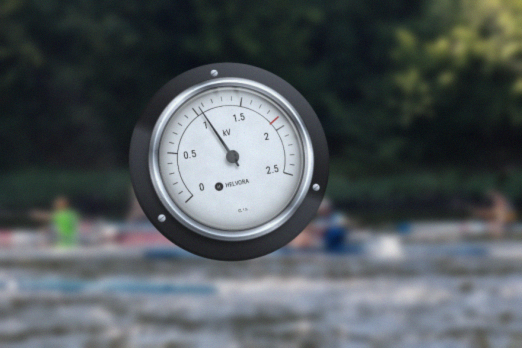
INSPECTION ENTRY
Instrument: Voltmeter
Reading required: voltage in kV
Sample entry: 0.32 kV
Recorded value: 1.05 kV
